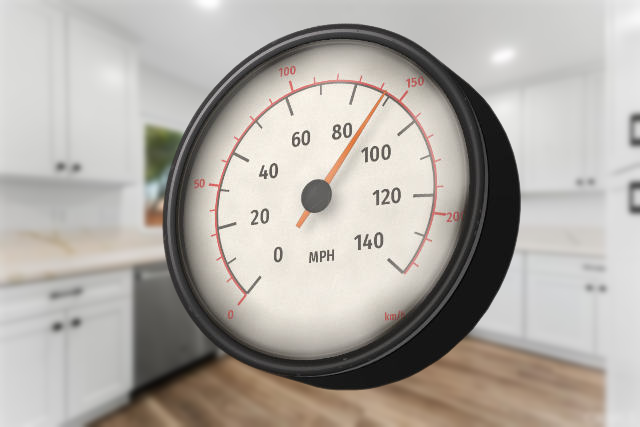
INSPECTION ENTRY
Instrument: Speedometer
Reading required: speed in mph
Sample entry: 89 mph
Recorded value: 90 mph
